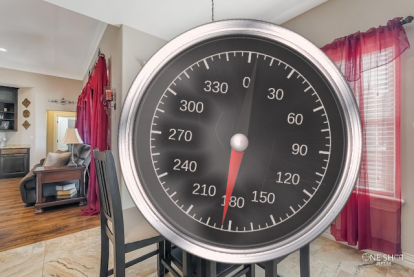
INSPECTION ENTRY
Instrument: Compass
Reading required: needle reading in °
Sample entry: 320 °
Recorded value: 185 °
